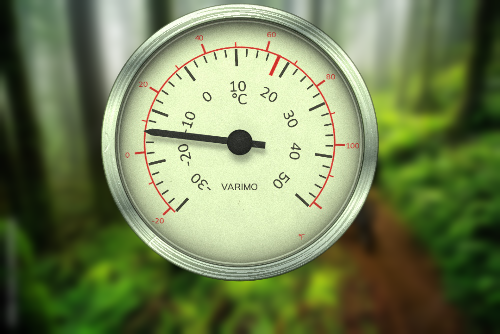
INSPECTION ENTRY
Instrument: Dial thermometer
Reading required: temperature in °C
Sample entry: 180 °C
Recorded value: -14 °C
